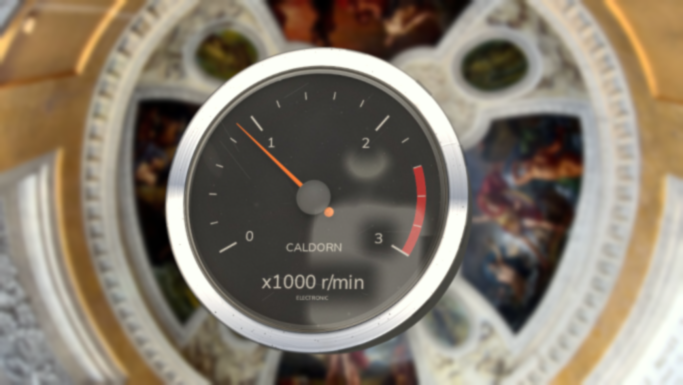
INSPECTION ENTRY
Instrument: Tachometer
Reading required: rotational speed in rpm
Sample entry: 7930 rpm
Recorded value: 900 rpm
